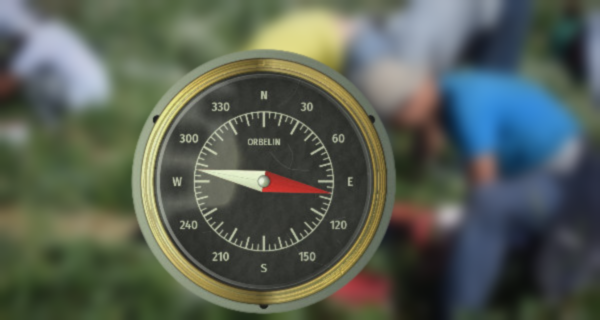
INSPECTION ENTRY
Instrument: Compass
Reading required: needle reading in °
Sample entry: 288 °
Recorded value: 100 °
